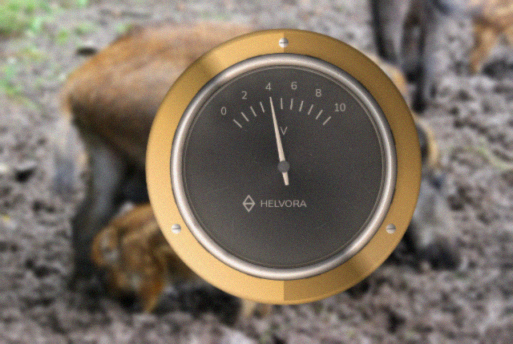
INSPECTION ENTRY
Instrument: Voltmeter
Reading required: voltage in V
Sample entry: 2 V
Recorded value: 4 V
